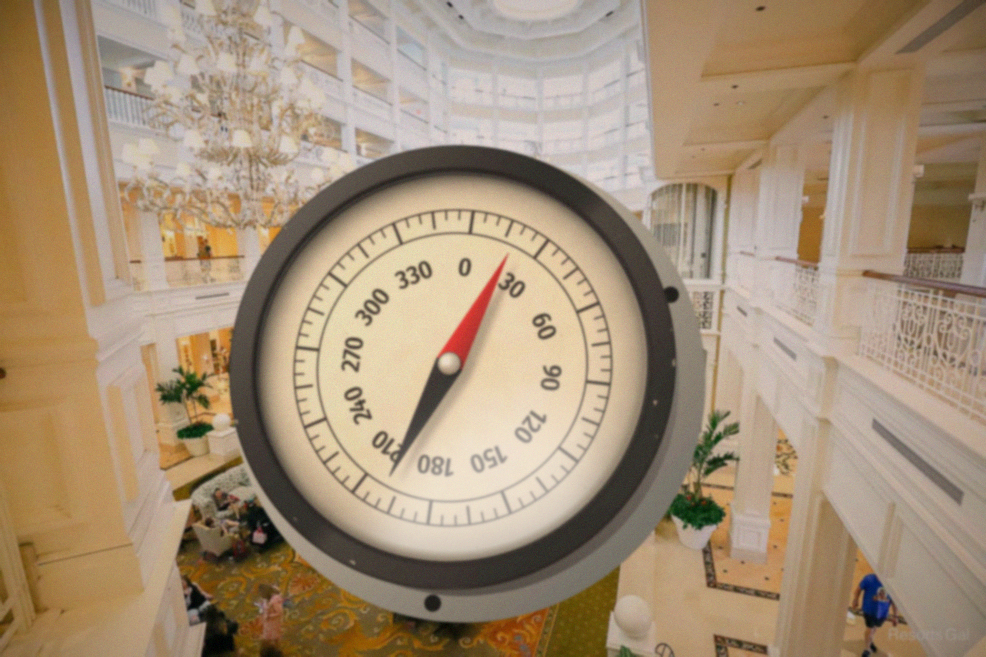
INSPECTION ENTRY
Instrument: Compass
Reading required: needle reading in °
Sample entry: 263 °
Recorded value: 20 °
